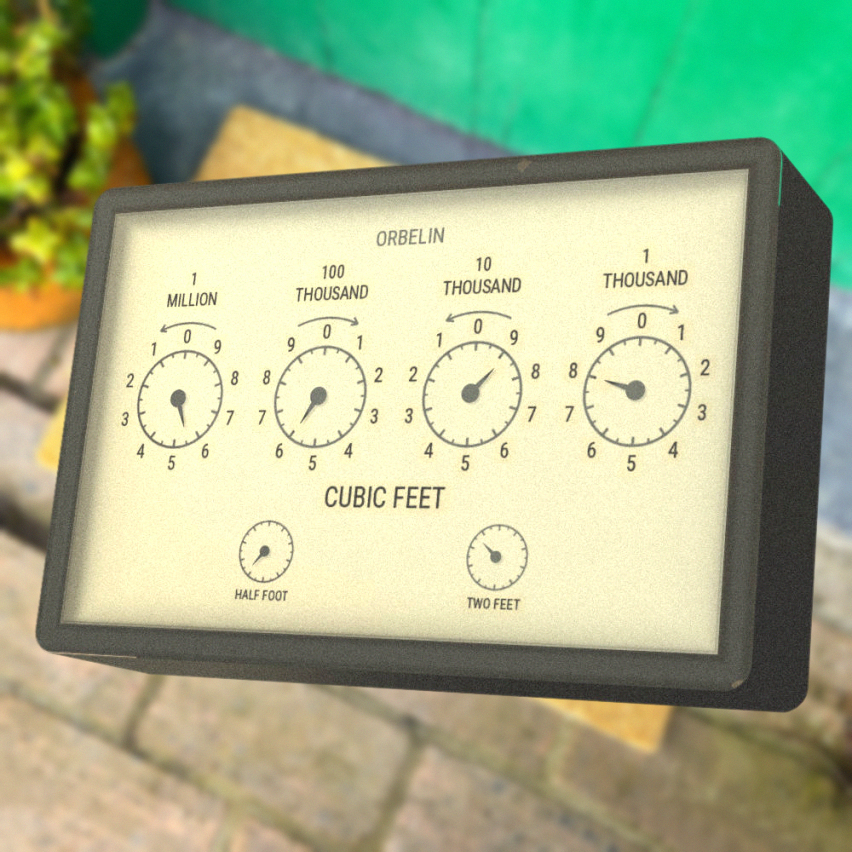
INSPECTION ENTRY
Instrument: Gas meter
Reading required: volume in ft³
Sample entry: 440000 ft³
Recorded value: 558800 ft³
